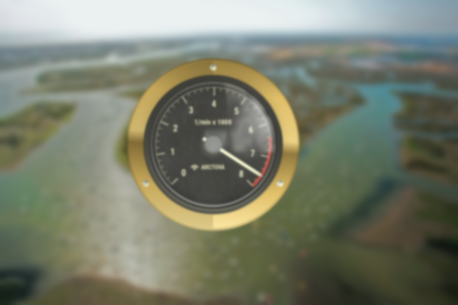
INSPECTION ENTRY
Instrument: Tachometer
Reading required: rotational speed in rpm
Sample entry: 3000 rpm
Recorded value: 7600 rpm
